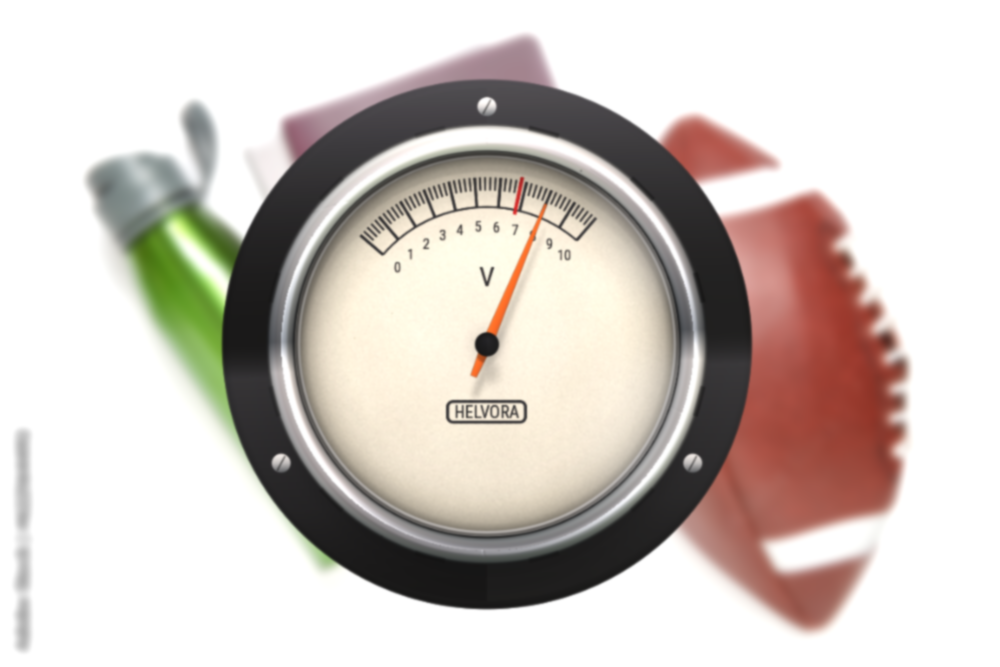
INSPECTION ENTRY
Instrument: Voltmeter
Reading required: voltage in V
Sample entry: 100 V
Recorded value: 8 V
